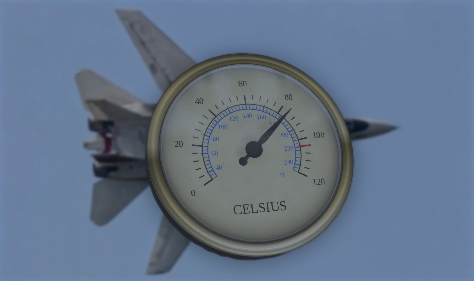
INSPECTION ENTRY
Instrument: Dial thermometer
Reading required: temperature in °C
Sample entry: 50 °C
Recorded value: 84 °C
